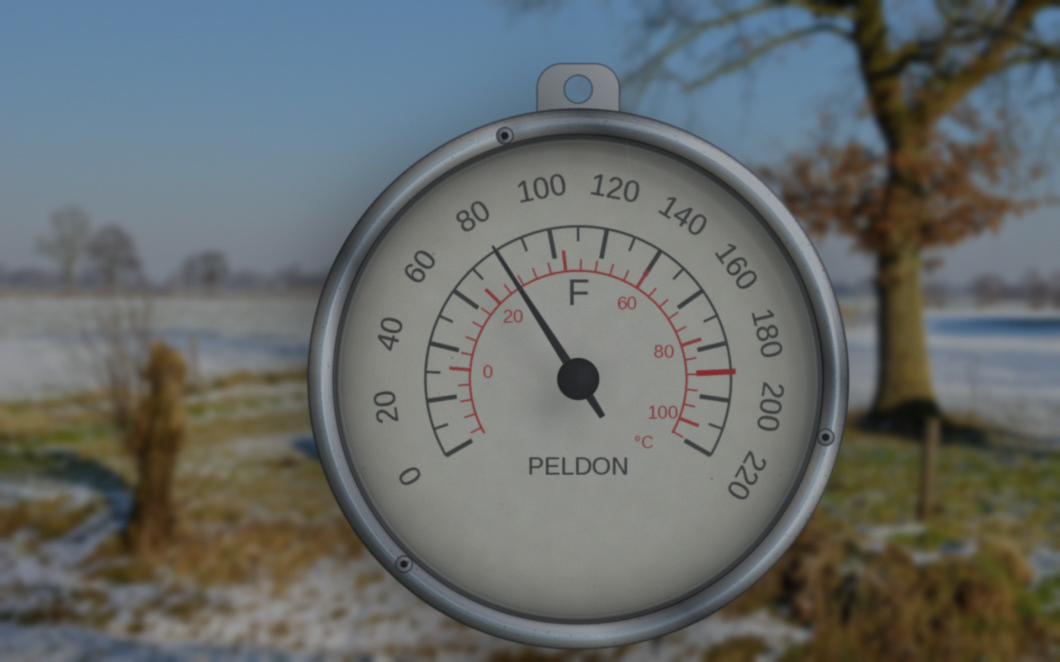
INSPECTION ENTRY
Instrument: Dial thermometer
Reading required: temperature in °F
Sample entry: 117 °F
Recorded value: 80 °F
